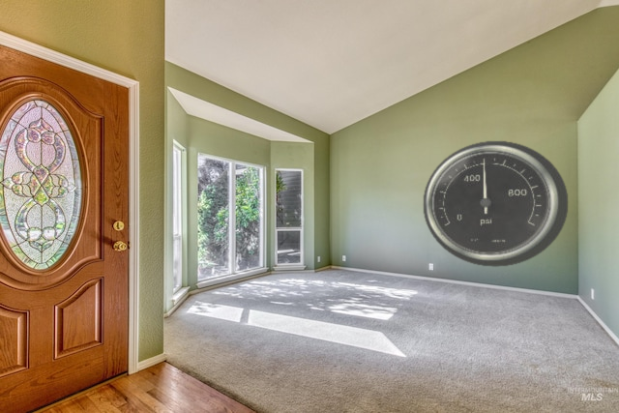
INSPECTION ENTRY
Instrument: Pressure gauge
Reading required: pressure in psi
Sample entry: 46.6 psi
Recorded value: 500 psi
